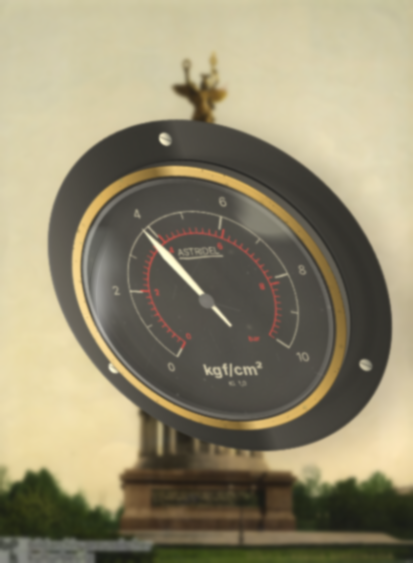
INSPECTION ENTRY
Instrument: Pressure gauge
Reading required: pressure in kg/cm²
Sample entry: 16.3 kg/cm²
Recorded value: 4 kg/cm²
